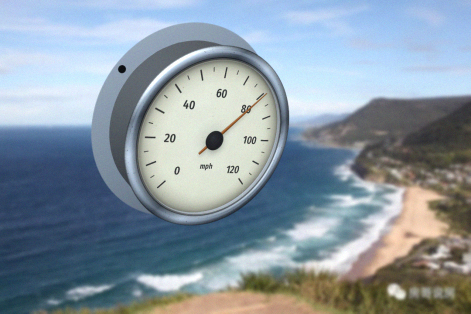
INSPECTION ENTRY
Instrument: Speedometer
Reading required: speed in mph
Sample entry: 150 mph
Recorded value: 80 mph
